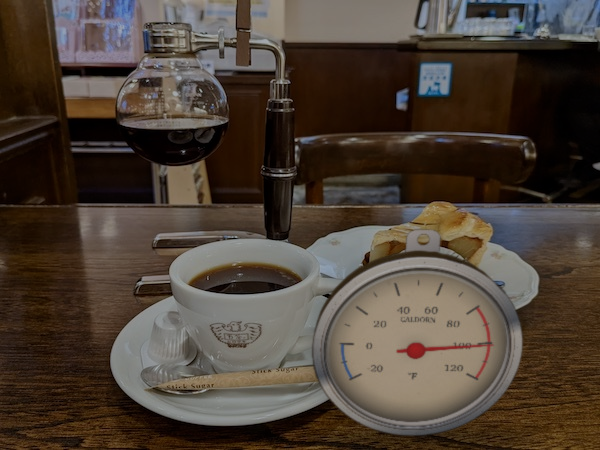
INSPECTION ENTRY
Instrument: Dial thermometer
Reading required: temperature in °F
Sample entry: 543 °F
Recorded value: 100 °F
